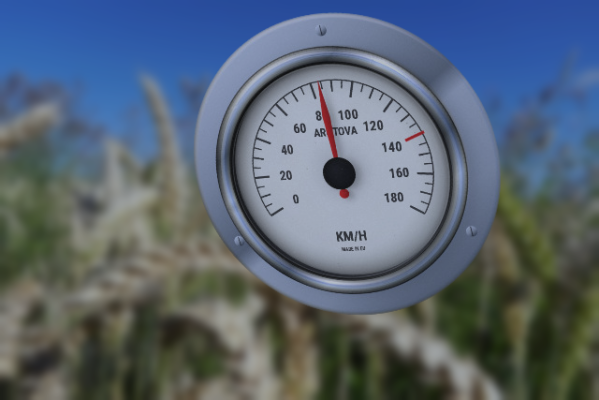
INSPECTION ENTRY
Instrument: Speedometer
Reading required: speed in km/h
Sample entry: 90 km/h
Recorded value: 85 km/h
